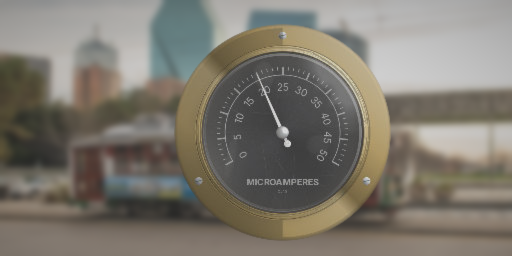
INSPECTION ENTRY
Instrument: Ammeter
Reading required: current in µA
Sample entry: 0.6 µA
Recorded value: 20 µA
